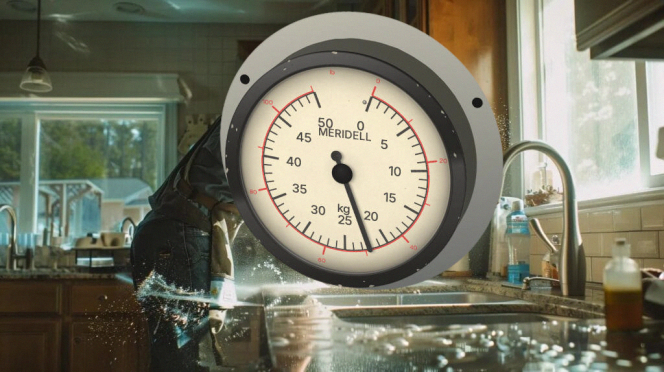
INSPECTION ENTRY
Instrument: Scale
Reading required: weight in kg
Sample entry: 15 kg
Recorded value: 22 kg
